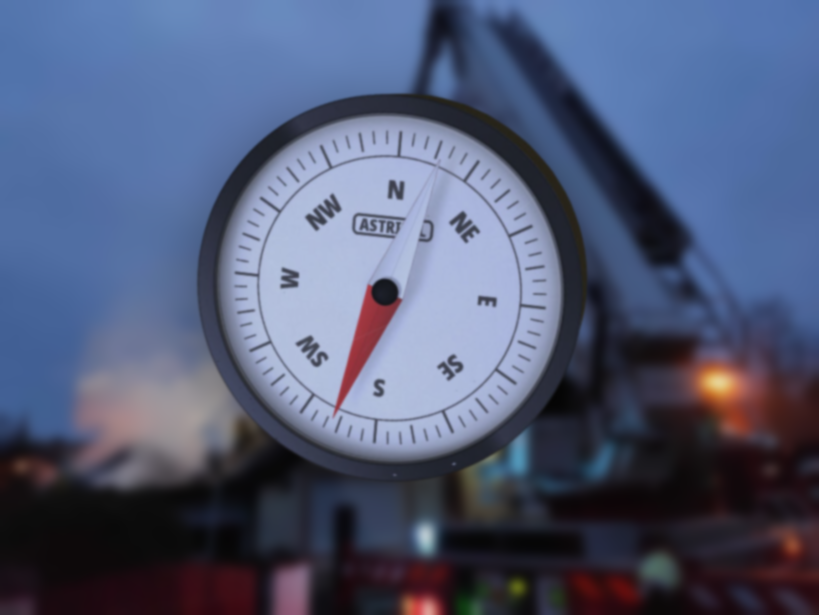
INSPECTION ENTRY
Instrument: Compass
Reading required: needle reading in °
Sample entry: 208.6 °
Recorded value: 197.5 °
